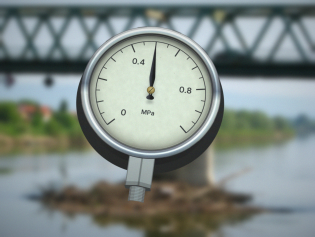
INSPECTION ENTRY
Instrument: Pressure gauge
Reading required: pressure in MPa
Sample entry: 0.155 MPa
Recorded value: 0.5 MPa
